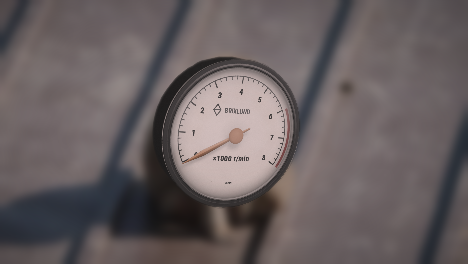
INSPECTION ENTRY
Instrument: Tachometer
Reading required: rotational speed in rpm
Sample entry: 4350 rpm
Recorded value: 0 rpm
